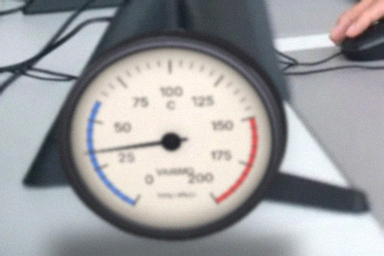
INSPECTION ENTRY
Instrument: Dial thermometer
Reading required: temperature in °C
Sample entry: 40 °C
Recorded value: 35 °C
